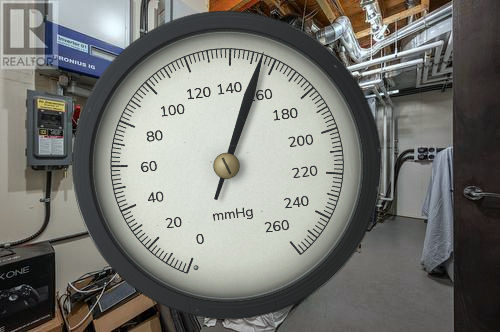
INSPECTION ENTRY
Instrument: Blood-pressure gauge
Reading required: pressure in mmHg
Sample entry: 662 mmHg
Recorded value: 154 mmHg
